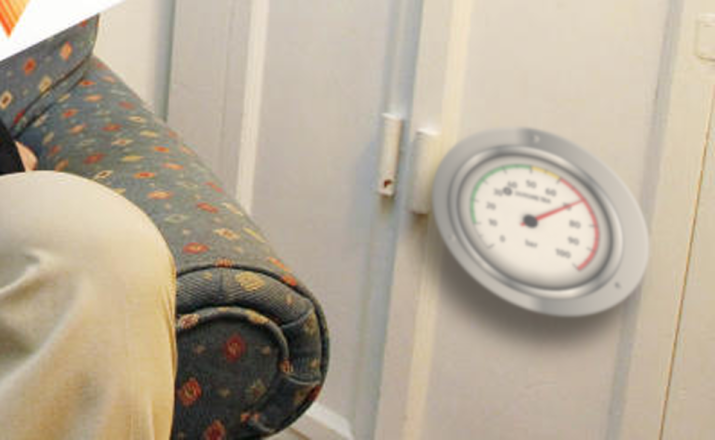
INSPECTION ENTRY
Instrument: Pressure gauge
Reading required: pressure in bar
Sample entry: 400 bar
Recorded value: 70 bar
